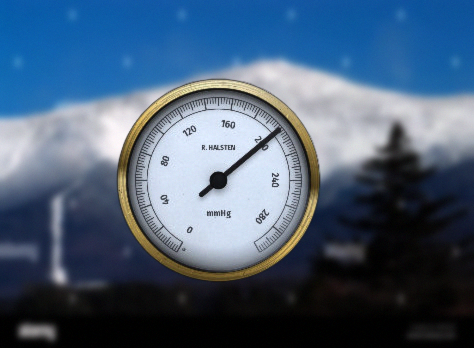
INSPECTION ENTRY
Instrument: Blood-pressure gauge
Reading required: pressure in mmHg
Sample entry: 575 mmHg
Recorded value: 200 mmHg
